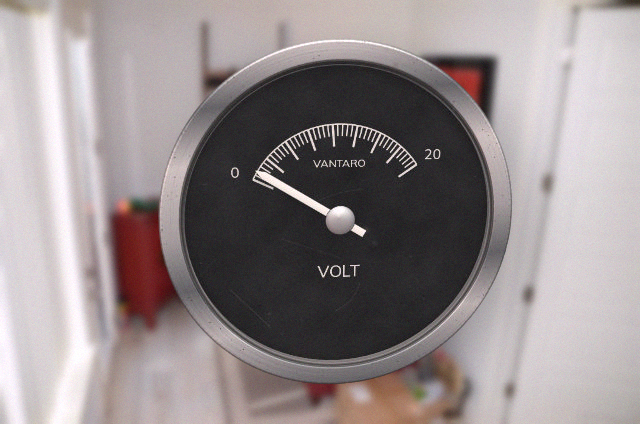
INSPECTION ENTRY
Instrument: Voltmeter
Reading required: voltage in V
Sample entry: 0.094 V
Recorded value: 1 V
